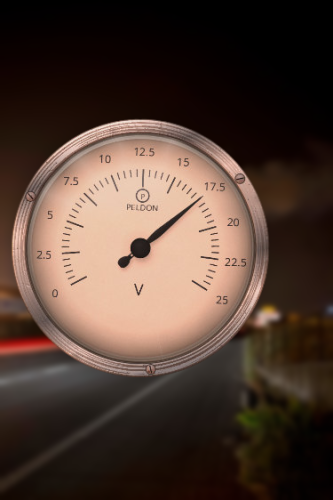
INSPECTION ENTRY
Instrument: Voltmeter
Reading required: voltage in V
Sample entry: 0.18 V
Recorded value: 17.5 V
